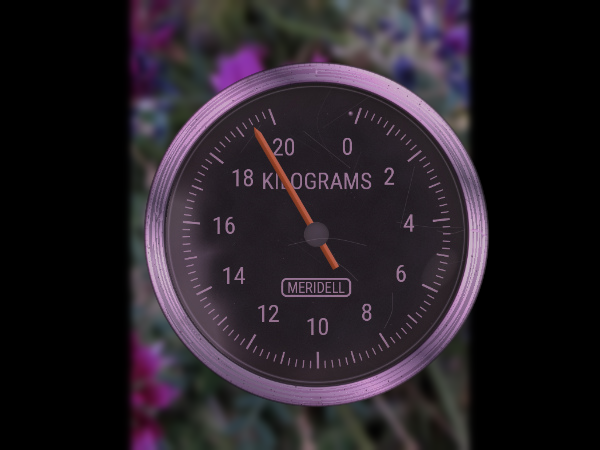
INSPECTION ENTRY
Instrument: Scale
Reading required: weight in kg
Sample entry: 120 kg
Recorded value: 19.4 kg
